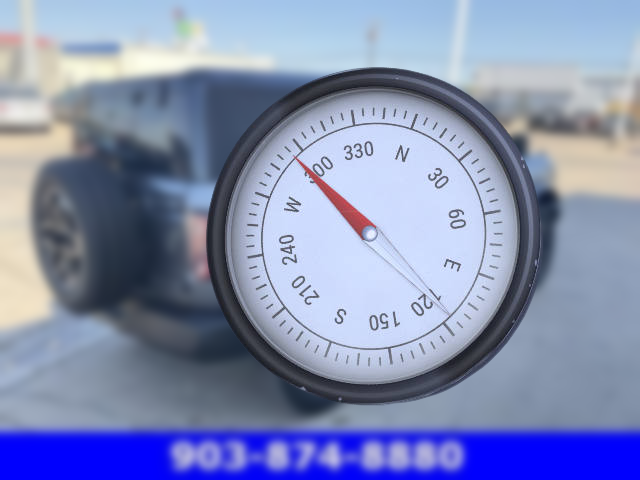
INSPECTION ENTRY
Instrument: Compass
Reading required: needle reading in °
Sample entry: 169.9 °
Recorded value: 295 °
